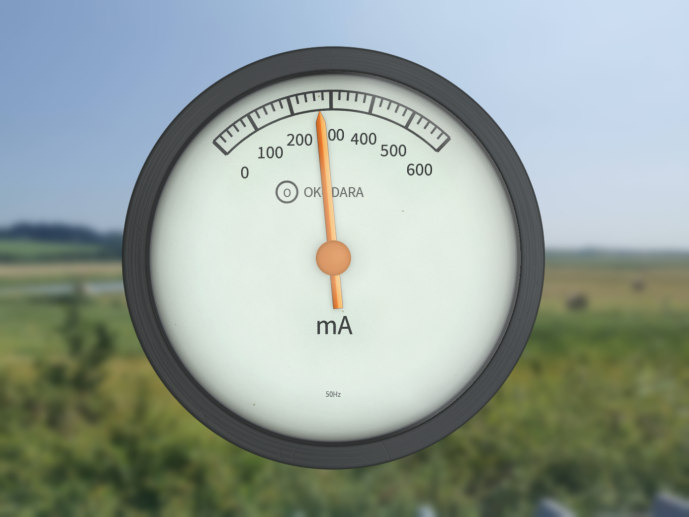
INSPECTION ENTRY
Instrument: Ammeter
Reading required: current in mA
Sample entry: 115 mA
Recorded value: 270 mA
